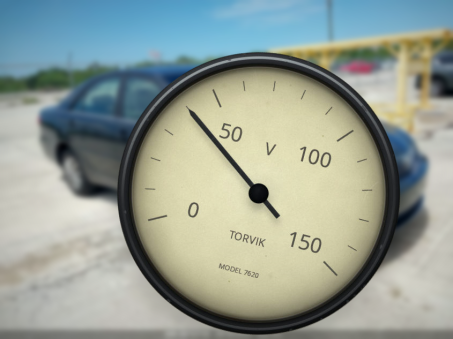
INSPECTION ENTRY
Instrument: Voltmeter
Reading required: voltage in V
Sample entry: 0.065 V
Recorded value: 40 V
